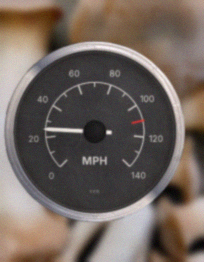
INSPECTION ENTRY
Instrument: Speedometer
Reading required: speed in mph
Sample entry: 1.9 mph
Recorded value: 25 mph
